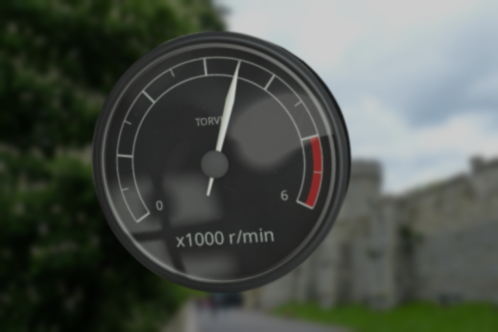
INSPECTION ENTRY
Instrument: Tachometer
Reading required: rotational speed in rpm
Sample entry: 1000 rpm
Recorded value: 3500 rpm
